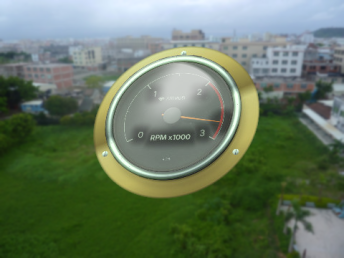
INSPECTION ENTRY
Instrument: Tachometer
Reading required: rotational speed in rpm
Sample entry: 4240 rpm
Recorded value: 2750 rpm
